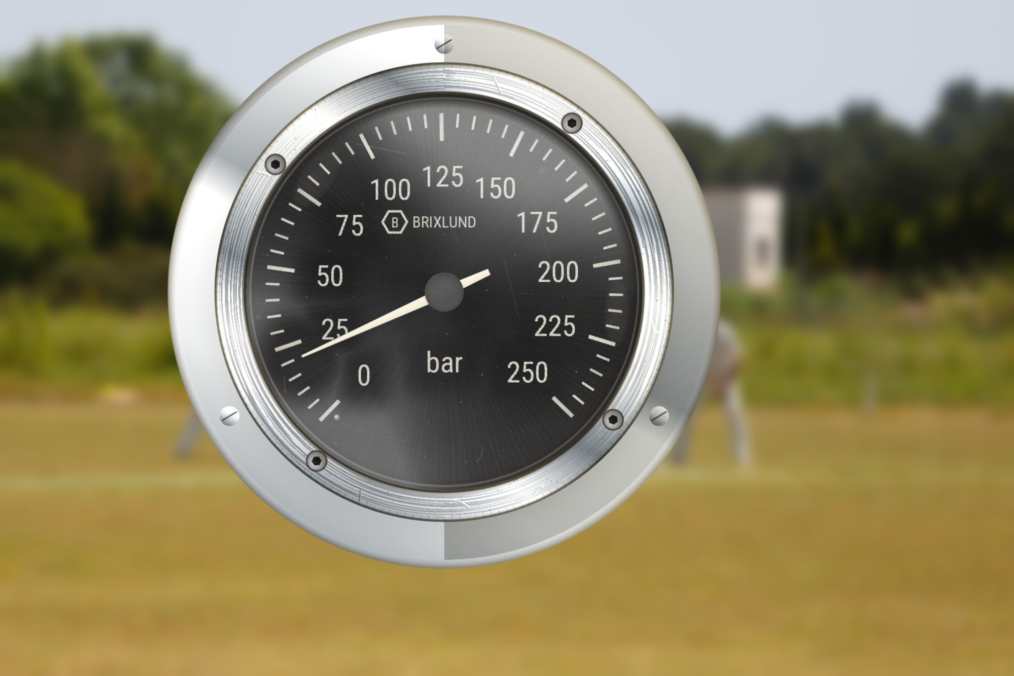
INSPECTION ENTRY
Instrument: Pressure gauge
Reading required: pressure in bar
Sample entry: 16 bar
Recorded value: 20 bar
